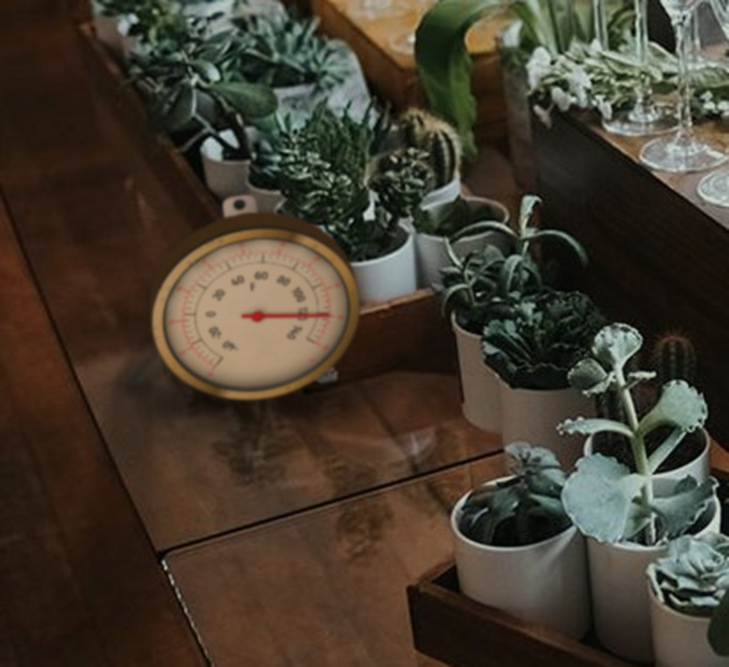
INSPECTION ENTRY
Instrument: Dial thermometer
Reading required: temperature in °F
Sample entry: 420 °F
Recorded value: 120 °F
